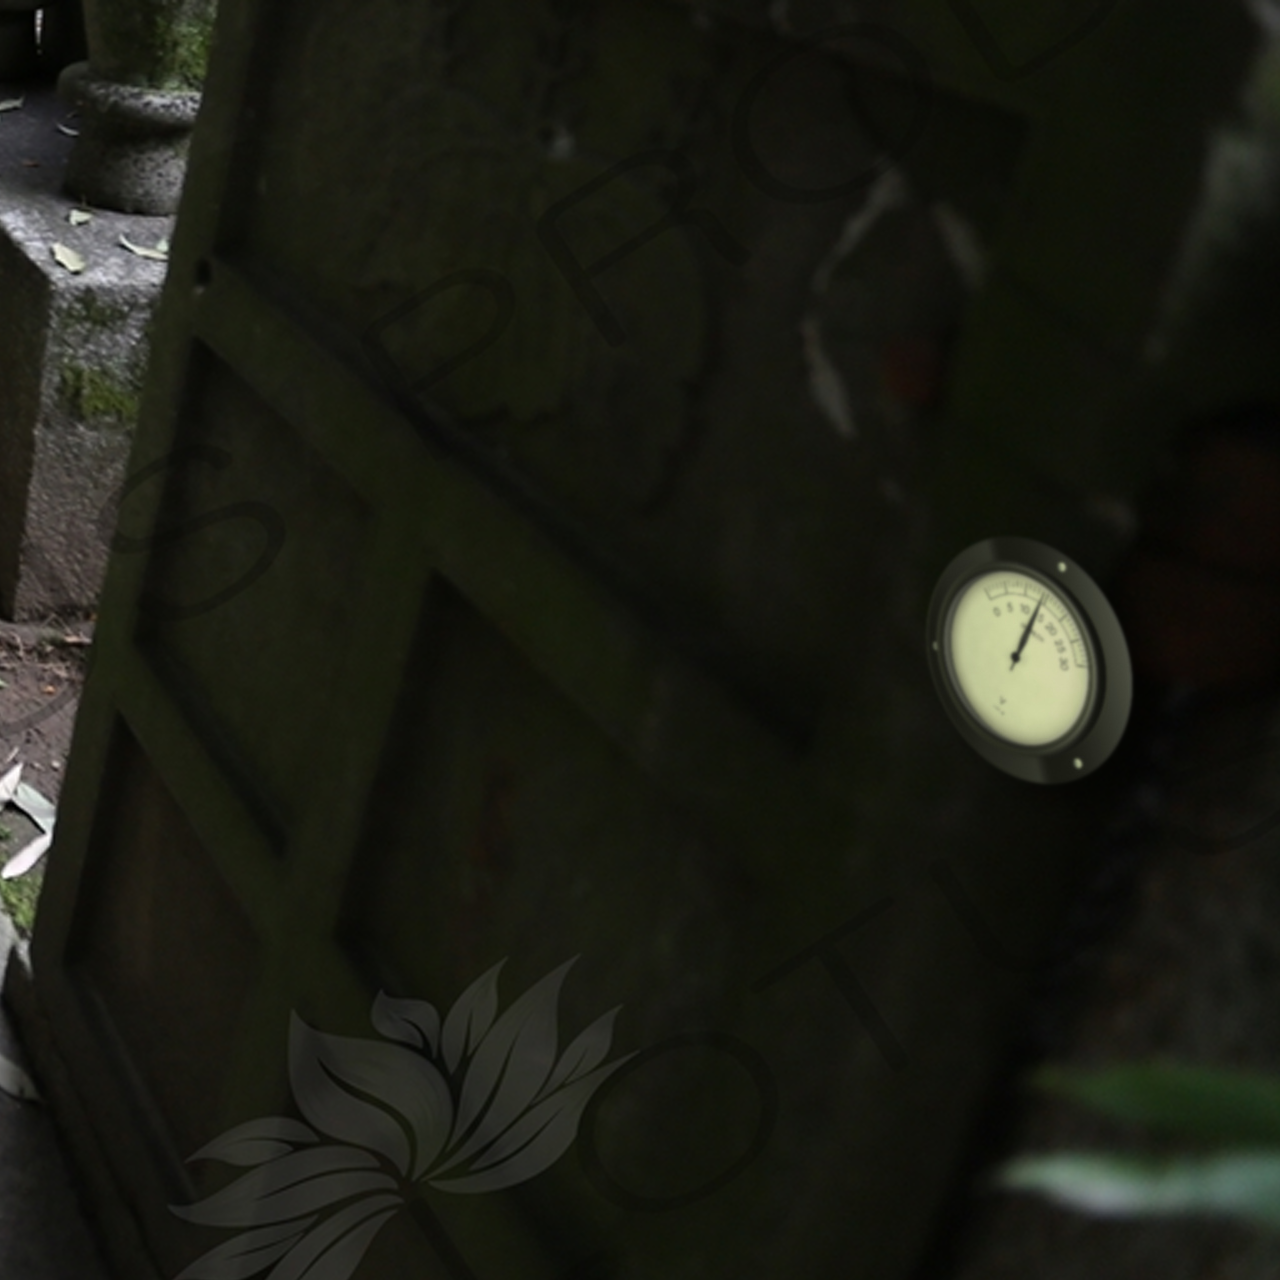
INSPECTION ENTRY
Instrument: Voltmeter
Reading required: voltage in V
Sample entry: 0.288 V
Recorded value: 15 V
